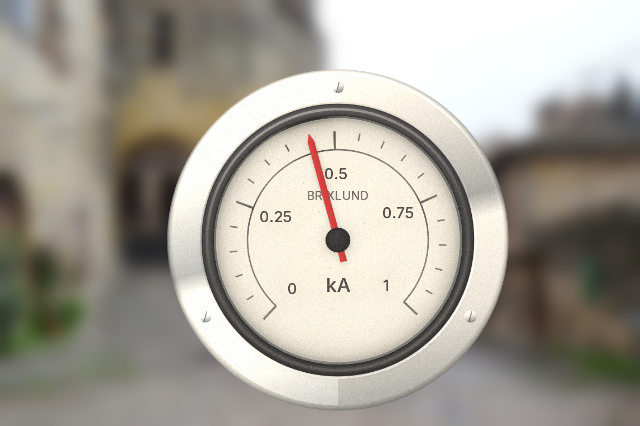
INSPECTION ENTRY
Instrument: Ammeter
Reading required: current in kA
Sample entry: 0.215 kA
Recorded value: 0.45 kA
